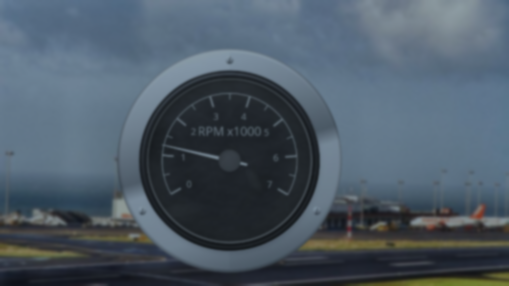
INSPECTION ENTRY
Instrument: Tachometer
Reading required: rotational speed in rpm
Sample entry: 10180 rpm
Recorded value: 1250 rpm
